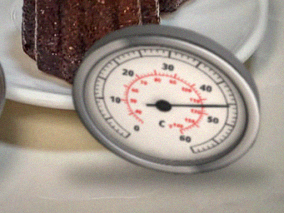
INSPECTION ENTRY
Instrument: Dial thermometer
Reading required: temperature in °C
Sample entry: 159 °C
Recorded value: 45 °C
